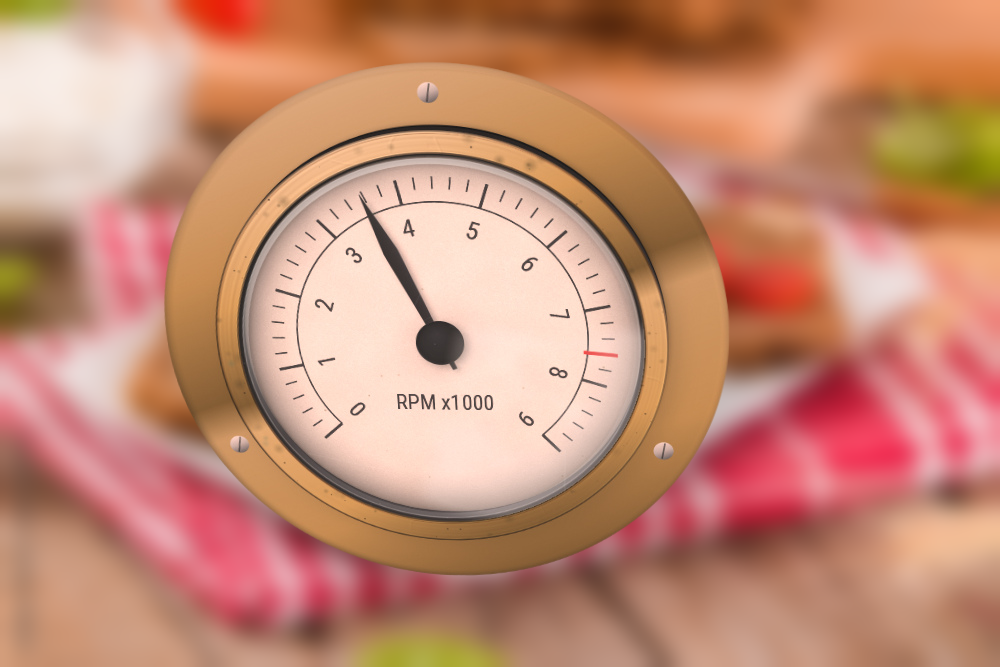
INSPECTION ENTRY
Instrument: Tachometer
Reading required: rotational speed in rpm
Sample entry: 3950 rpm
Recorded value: 3600 rpm
